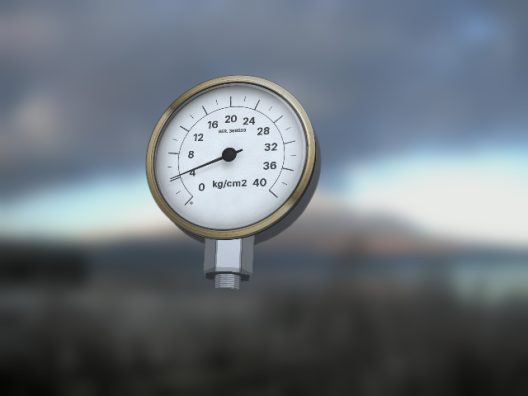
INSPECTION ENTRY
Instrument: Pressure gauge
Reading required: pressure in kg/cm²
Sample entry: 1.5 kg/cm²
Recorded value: 4 kg/cm²
